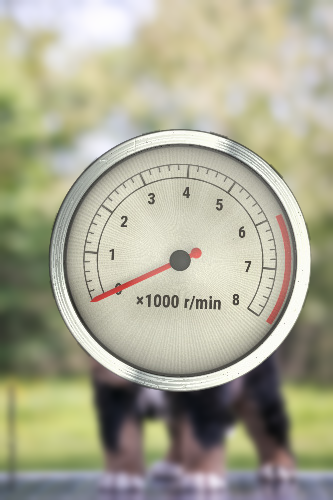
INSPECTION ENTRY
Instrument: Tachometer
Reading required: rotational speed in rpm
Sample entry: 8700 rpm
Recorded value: 0 rpm
